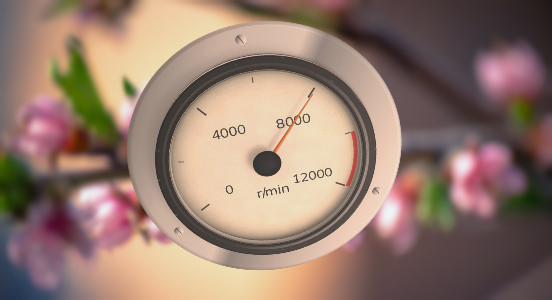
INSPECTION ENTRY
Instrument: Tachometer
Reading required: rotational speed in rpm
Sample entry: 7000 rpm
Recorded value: 8000 rpm
